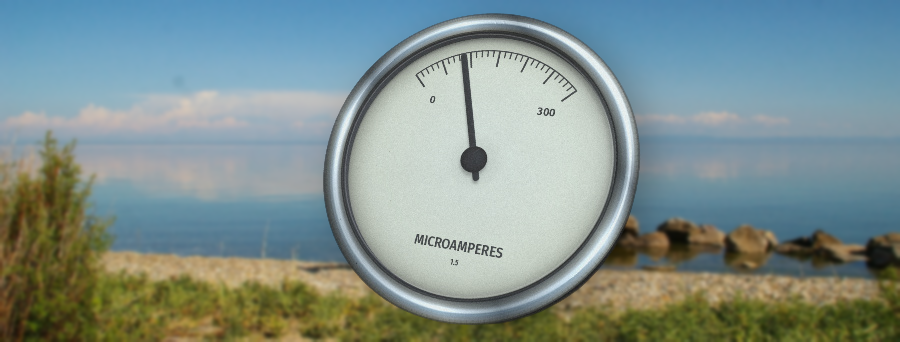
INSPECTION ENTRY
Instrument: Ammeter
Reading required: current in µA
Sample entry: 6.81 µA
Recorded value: 90 µA
